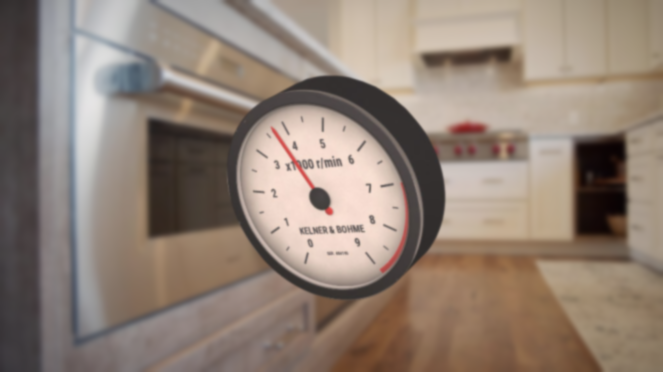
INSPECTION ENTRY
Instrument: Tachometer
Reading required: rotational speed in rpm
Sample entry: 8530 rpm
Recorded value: 3750 rpm
